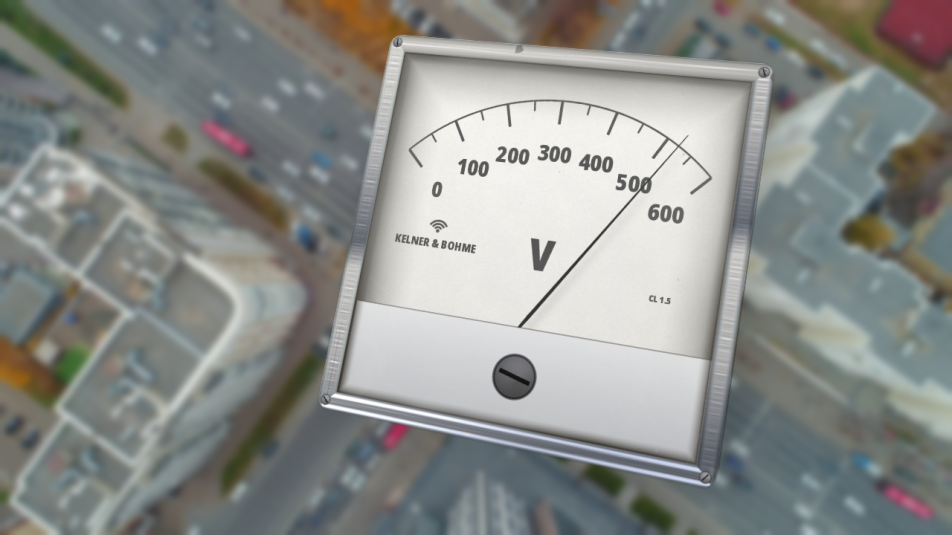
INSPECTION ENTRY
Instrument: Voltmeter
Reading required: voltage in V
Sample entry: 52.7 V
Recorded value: 525 V
